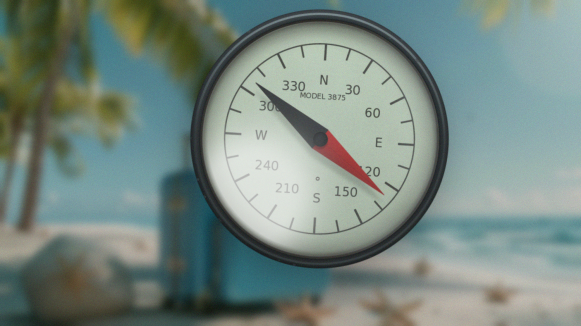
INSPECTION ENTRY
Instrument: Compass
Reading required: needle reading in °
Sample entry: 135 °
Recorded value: 127.5 °
